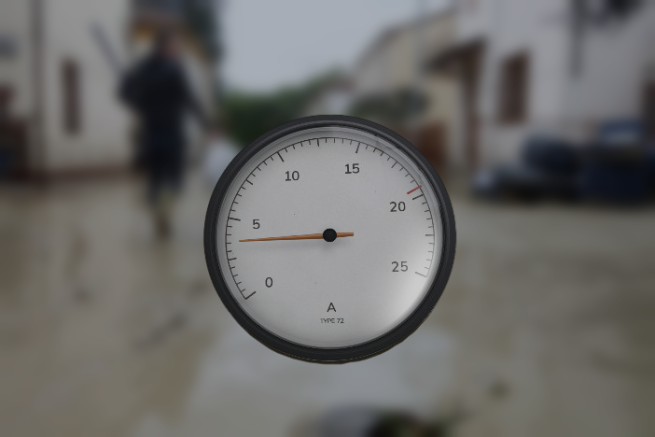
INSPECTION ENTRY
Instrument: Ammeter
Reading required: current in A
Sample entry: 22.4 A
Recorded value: 3.5 A
